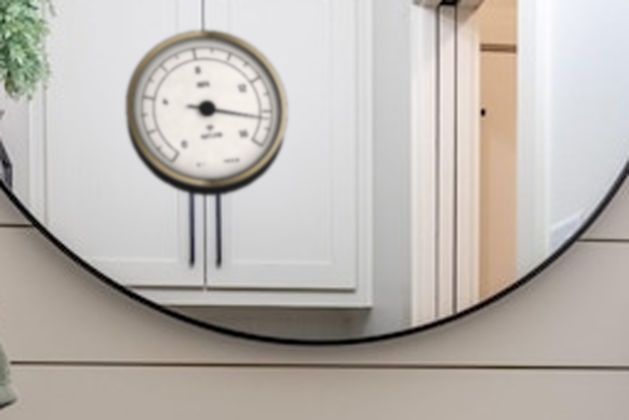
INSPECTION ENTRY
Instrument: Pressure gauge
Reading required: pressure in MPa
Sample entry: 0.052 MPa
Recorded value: 14.5 MPa
